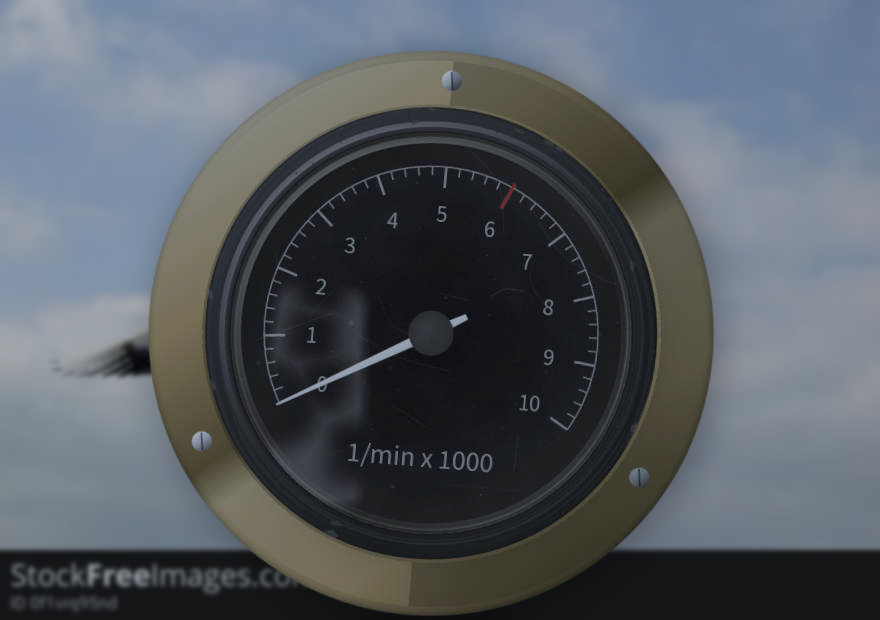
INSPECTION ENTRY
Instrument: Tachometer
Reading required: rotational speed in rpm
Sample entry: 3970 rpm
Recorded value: 0 rpm
